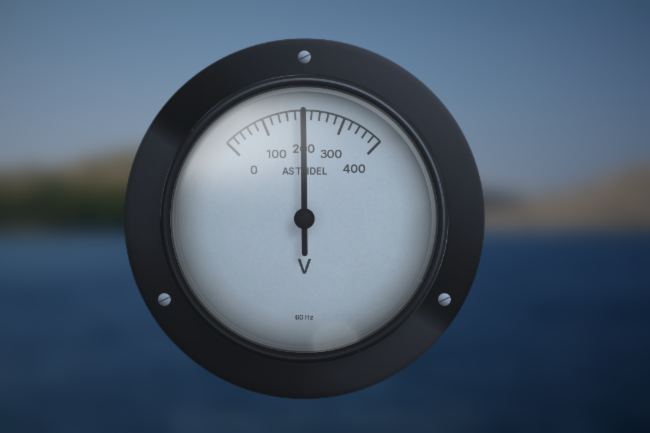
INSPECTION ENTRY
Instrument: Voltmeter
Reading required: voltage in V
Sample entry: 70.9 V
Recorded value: 200 V
